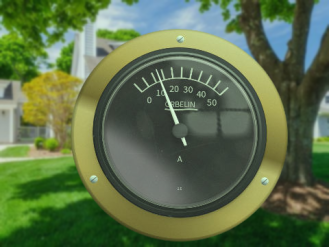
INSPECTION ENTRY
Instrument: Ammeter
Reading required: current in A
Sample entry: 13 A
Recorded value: 12.5 A
